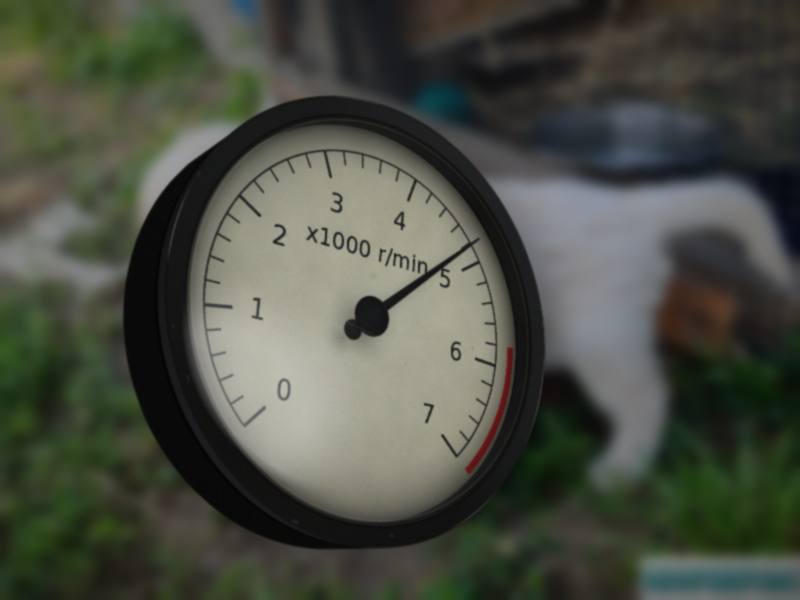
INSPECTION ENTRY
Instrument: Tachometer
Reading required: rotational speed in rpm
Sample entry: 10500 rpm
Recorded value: 4800 rpm
